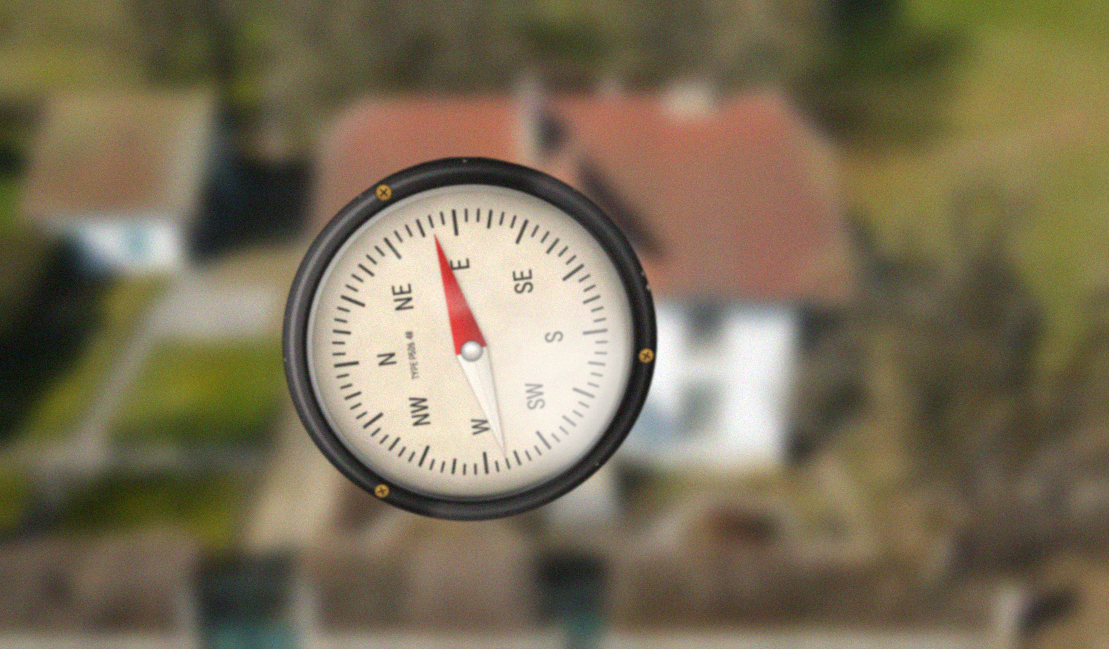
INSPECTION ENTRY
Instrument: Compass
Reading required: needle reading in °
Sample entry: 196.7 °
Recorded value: 80 °
